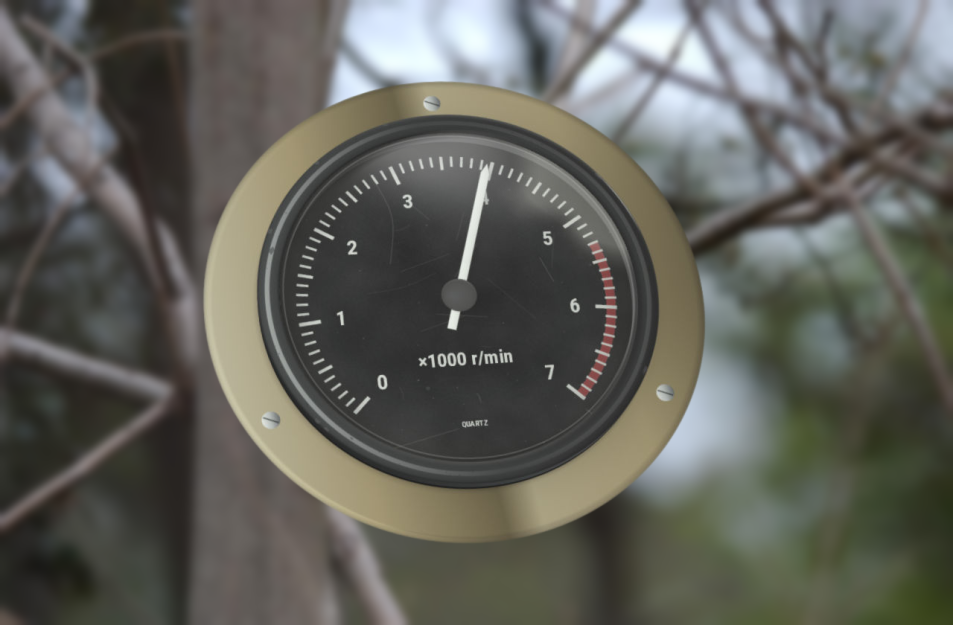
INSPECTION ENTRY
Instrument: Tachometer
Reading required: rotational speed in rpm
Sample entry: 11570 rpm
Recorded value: 3950 rpm
